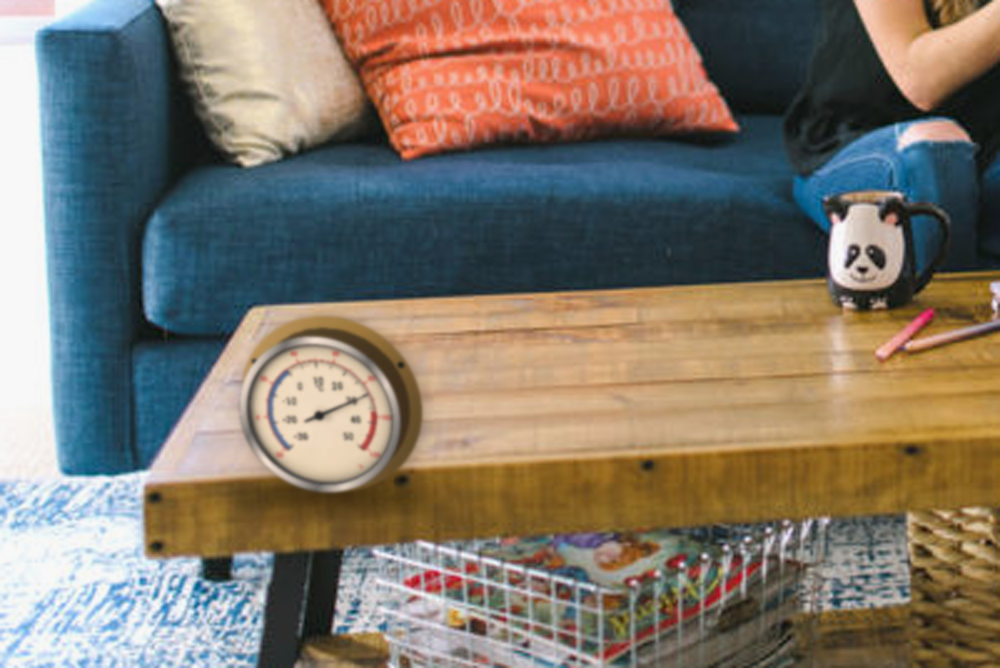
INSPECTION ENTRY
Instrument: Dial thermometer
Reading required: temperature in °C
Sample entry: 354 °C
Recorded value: 30 °C
